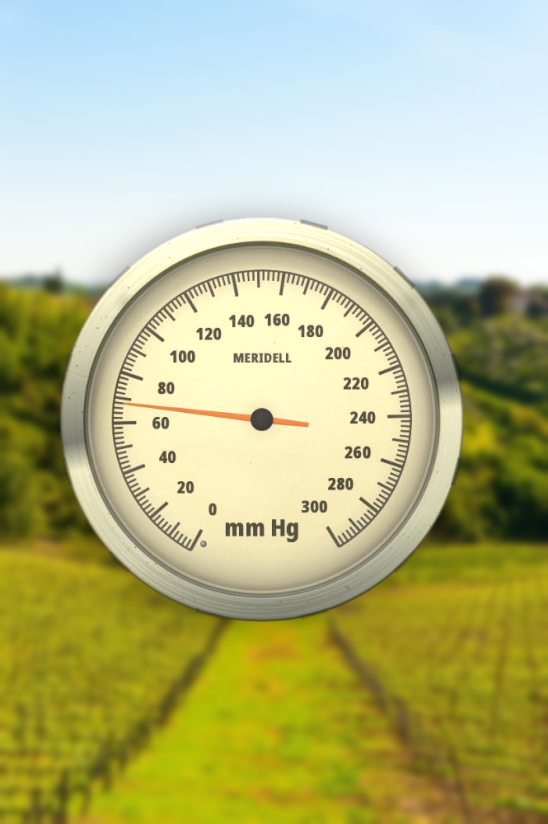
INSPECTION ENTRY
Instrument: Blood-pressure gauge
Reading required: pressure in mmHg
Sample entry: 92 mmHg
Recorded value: 68 mmHg
